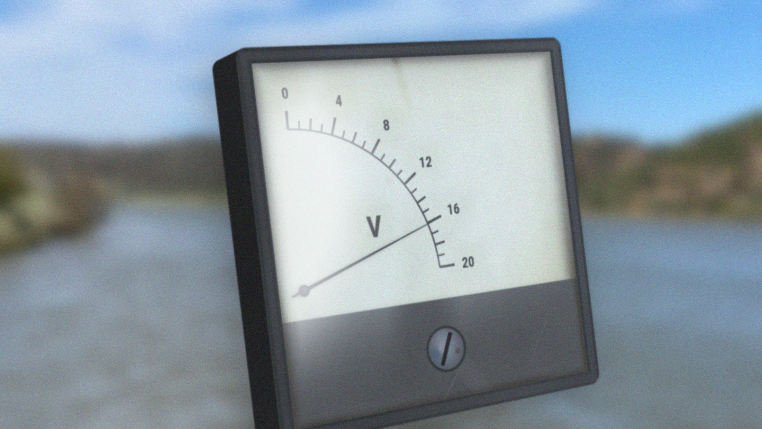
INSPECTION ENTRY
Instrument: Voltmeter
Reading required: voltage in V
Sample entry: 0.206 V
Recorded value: 16 V
